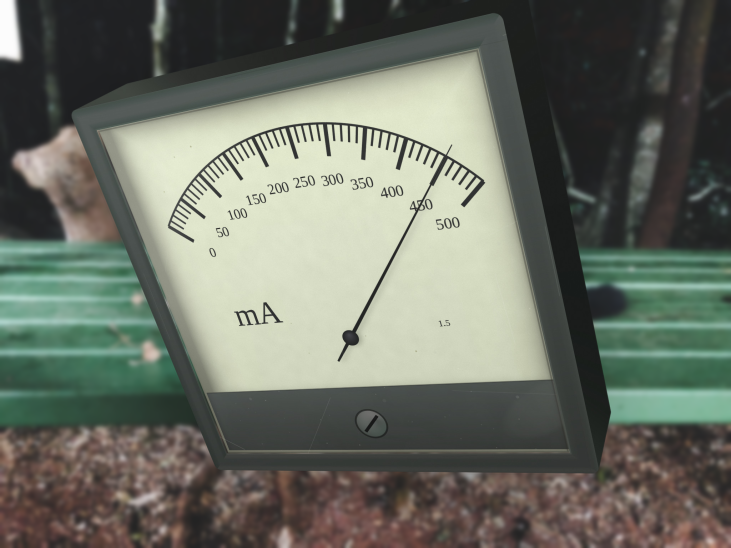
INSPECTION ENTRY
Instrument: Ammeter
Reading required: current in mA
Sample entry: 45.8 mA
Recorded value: 450 mA
